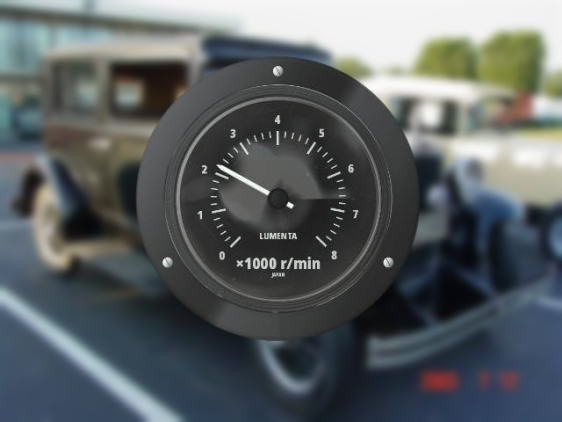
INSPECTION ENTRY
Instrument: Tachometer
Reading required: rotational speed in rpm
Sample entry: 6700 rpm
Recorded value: 2200 rpm
